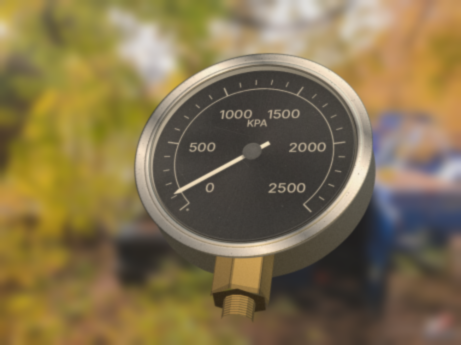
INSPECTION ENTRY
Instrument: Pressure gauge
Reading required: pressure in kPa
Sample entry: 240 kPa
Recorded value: 100 kPa
